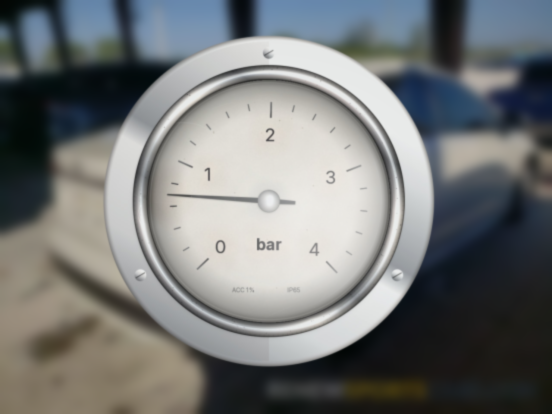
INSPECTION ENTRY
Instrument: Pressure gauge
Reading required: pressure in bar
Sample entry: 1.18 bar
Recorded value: 0.7 bar
